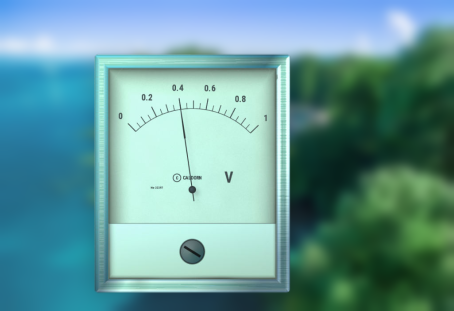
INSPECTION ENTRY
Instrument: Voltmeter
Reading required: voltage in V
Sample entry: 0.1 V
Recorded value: 0.4 V
